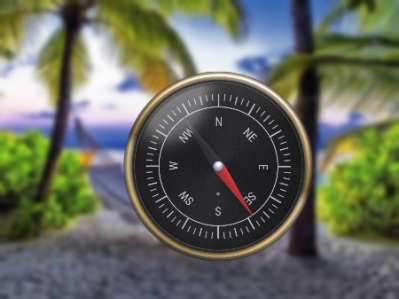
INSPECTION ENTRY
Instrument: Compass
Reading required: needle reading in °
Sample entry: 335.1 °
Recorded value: 145 °
